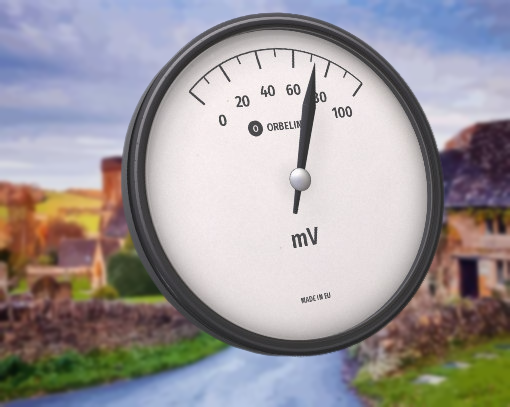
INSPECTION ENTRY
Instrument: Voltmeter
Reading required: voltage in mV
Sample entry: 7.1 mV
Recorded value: 70 mV
